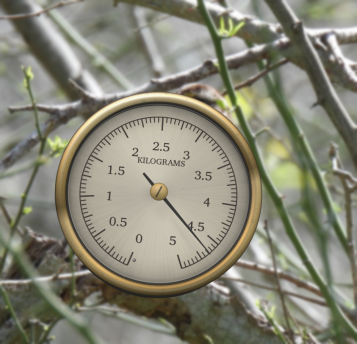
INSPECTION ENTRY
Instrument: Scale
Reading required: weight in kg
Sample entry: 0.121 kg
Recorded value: 4.65 kg
